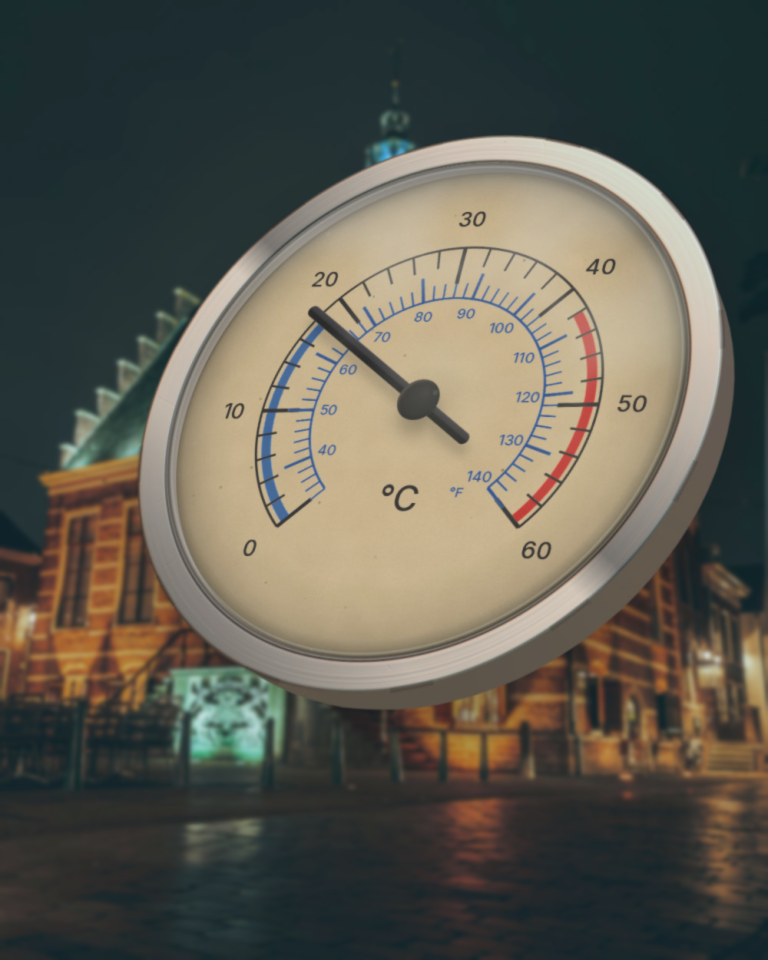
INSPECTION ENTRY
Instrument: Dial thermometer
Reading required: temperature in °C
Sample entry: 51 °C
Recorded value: 18 °C
